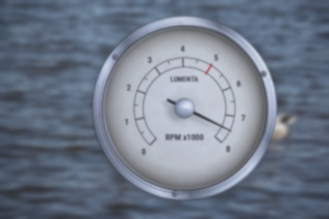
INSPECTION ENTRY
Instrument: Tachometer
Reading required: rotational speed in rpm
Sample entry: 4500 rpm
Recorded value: 7500 rpm
